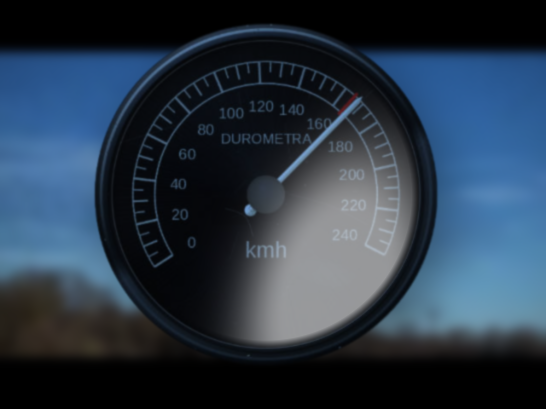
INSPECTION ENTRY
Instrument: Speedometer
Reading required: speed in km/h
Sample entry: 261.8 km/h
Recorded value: 167.5 km/h
